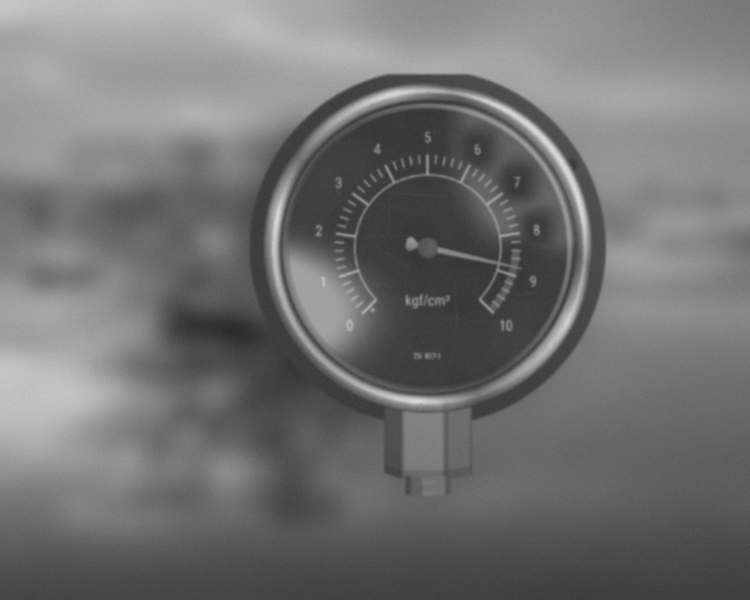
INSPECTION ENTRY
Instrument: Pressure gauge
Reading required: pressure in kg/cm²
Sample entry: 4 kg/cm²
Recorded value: 8.8 kg/cm²
